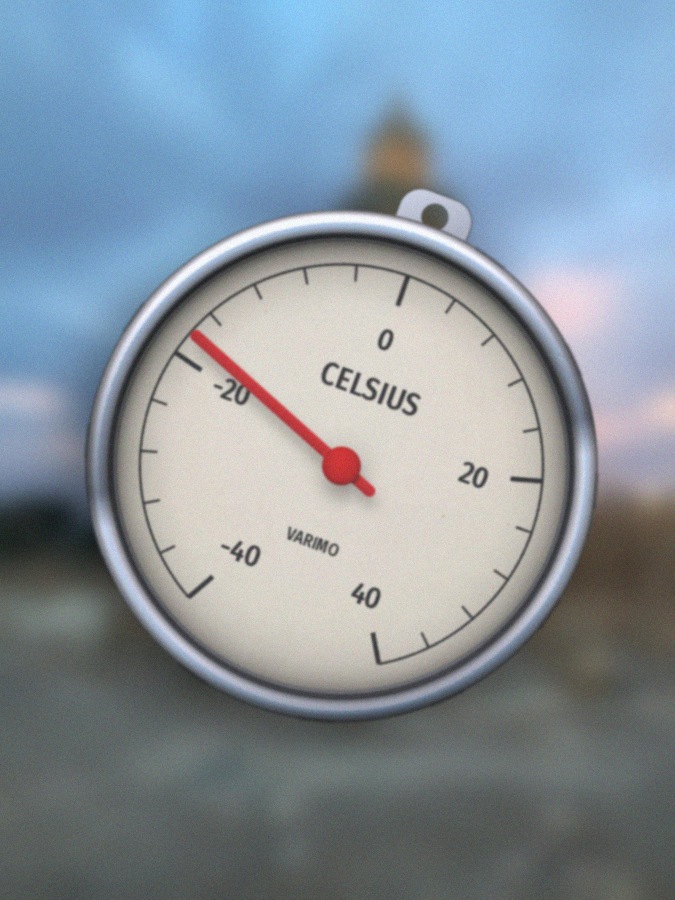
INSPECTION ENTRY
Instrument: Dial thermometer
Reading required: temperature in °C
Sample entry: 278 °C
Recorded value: -18 °C
